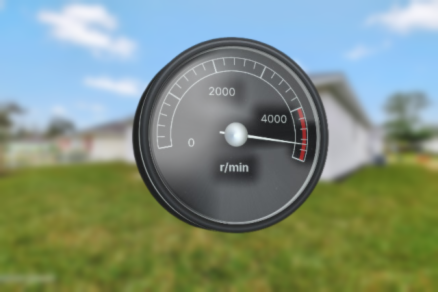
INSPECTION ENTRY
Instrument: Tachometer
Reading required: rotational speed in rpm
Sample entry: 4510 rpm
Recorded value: 4700 rpm
